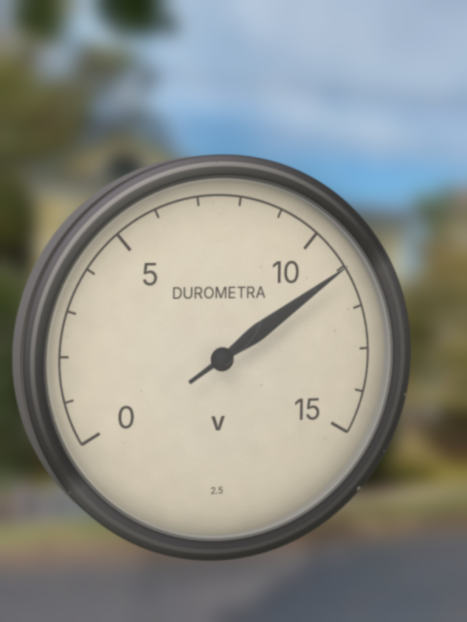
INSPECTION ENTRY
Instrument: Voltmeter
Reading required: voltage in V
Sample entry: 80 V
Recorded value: 11 V
